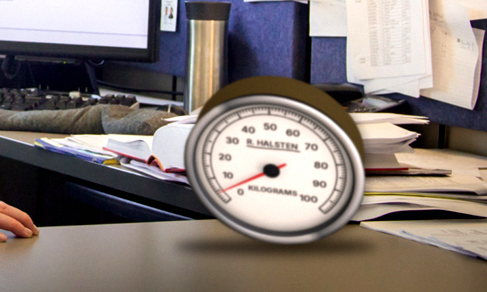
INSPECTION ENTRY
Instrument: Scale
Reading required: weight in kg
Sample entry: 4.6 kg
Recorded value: 5 kg
